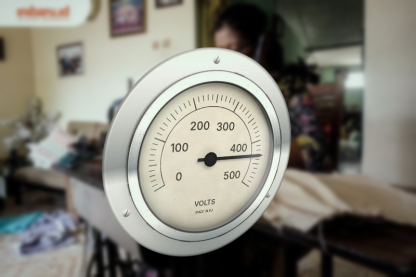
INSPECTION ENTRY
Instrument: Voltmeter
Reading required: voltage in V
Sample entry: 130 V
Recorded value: 430 V
